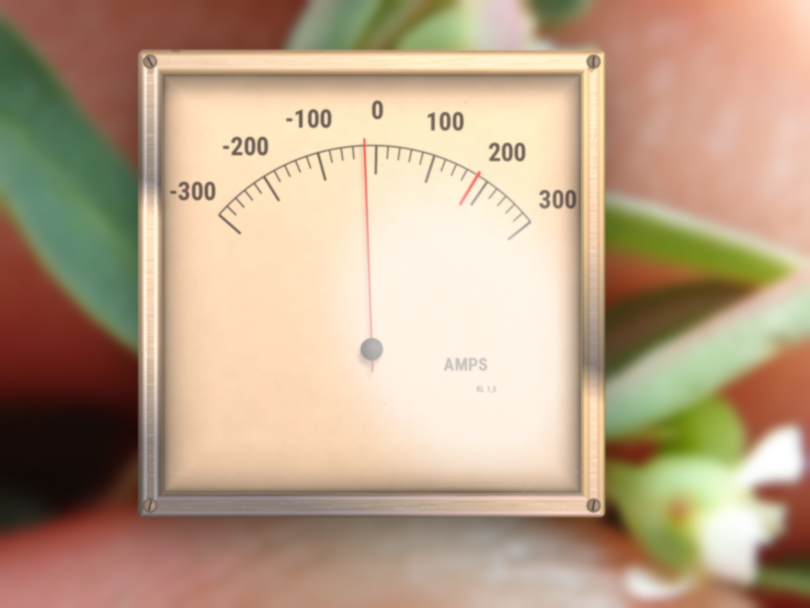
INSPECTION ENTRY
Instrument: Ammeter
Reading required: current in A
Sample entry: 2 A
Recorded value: -20 A
